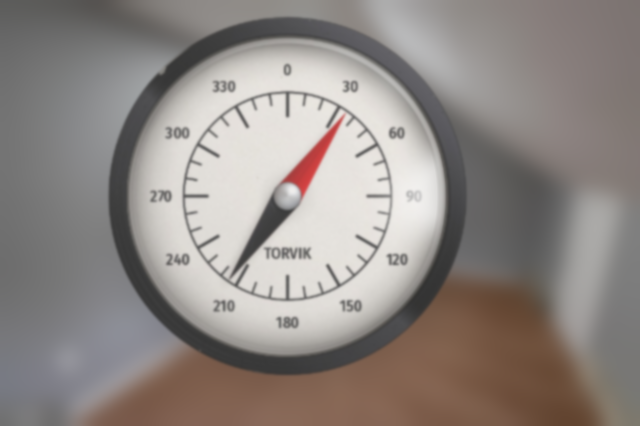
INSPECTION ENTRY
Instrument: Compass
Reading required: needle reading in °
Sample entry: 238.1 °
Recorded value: 35 °
